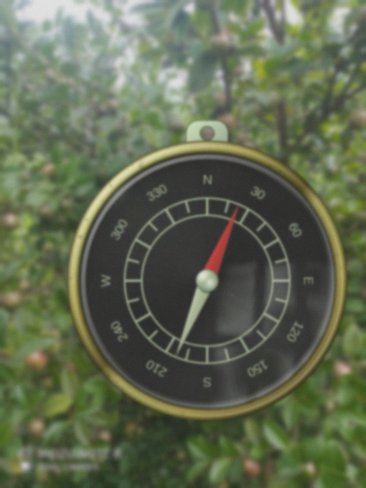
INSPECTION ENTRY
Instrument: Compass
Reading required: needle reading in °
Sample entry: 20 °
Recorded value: 22.5 °
